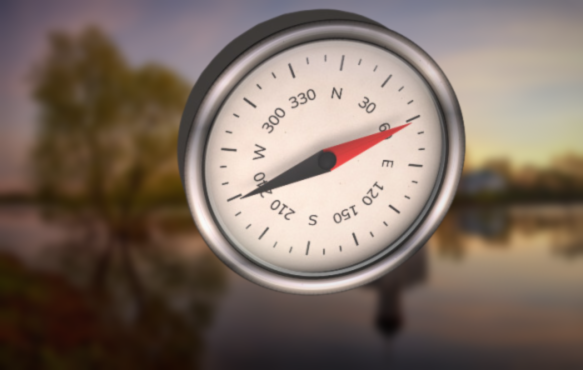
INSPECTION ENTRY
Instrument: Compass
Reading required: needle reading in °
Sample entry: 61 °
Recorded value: 60 °
